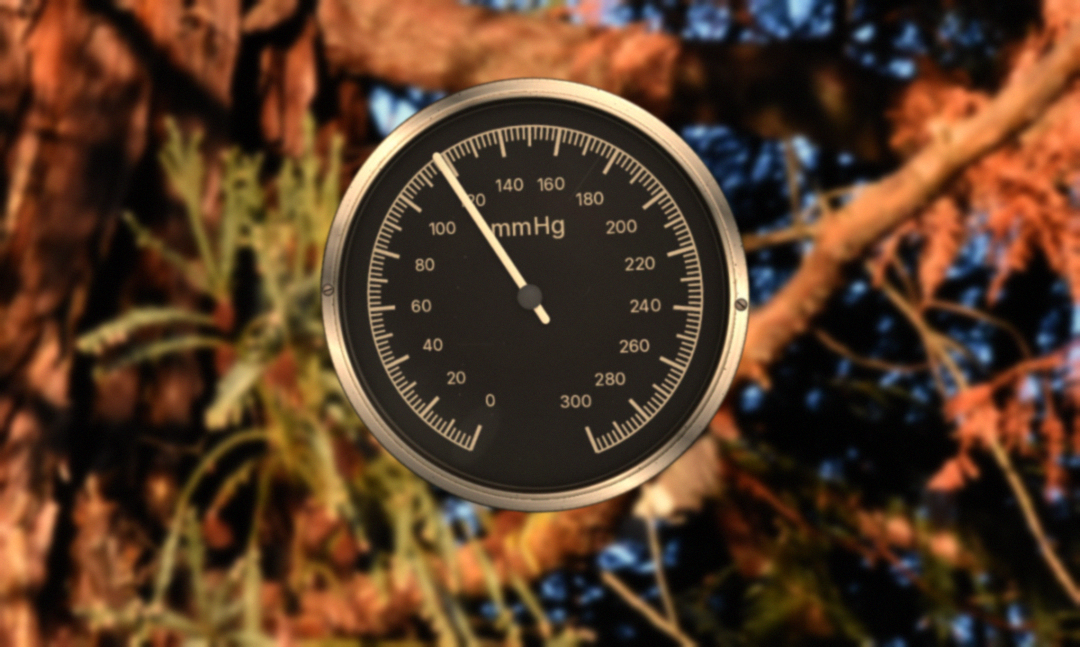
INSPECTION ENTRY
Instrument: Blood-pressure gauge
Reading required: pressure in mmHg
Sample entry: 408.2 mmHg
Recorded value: 118 mmHg
